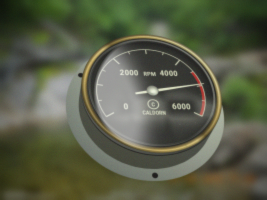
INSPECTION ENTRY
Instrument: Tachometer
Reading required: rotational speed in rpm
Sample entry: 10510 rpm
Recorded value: 5000 rpm
